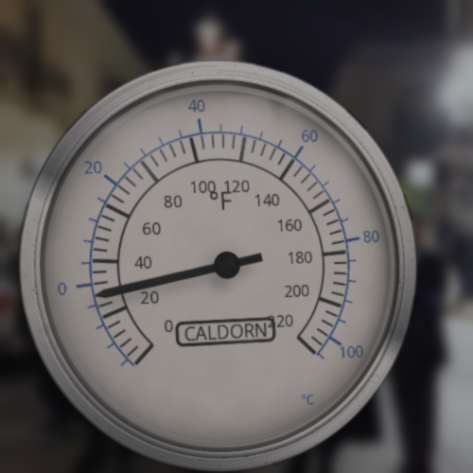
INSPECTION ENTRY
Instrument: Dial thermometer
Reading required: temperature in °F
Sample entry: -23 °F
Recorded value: 28 °F
